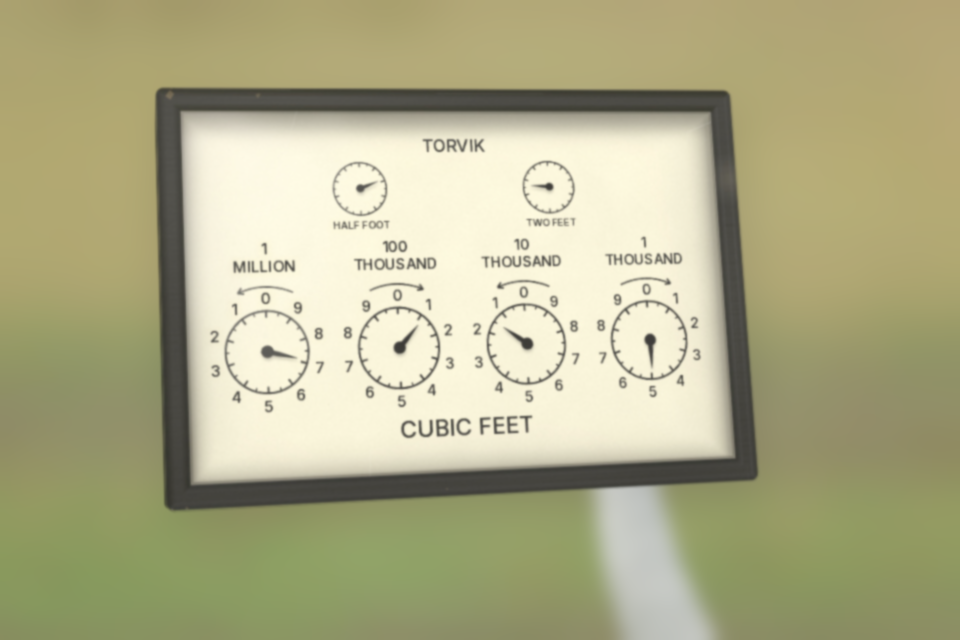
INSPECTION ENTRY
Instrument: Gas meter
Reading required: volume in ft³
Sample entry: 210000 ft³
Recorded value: 711500 ft³
